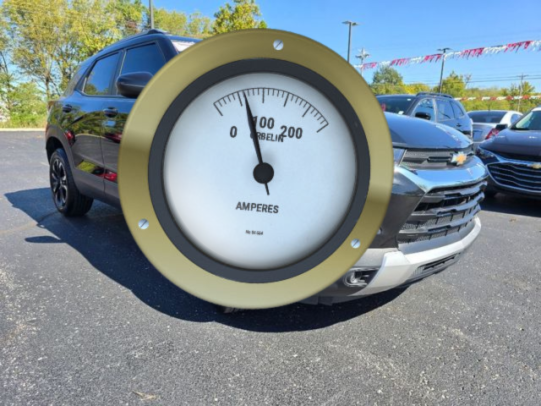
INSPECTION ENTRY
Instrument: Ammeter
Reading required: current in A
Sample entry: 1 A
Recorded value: 60 A
